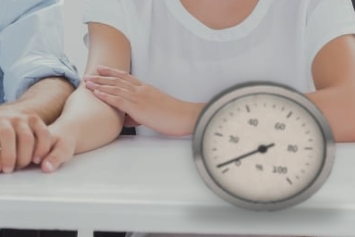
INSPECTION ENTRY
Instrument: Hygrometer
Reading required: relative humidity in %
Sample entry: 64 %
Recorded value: 4 %
